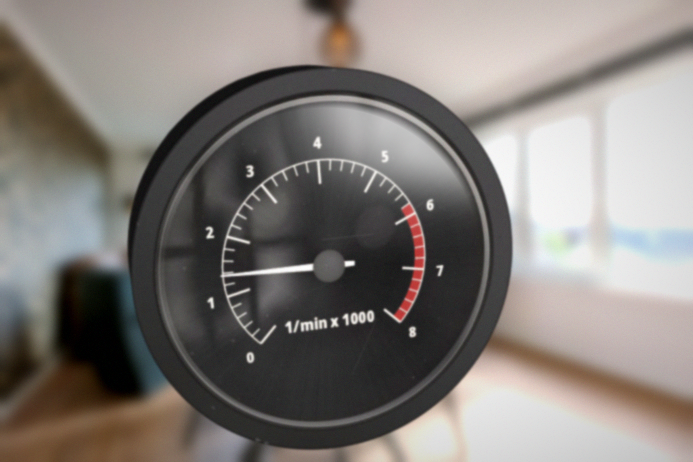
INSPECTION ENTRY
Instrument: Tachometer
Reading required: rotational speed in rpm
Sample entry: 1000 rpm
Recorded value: 1400 rpm
